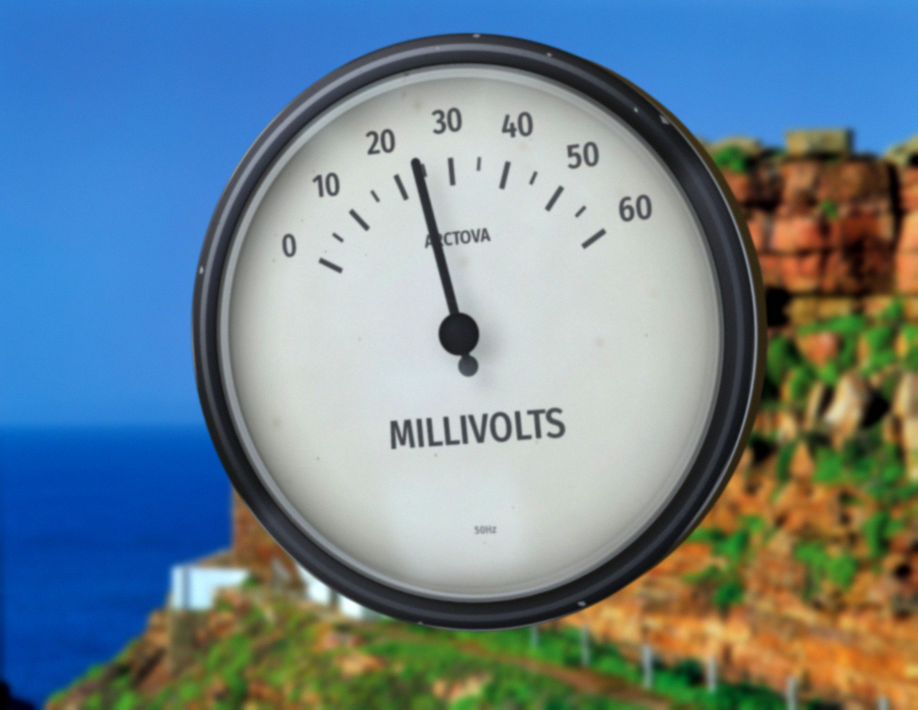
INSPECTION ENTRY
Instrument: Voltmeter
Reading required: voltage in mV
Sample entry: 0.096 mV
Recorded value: 25 mV
